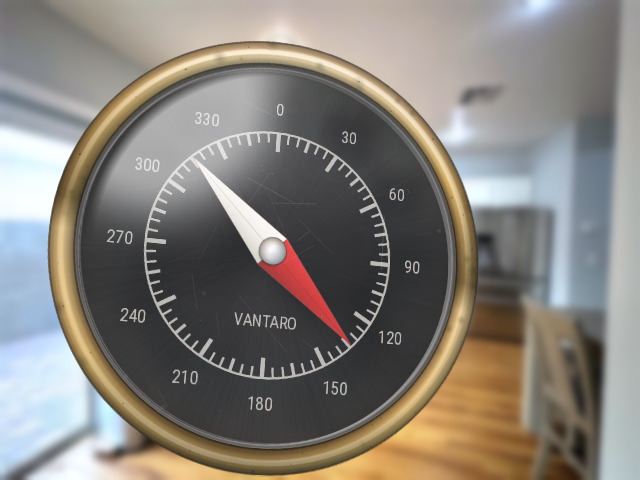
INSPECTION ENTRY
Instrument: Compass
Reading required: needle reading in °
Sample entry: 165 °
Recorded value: 135 °
